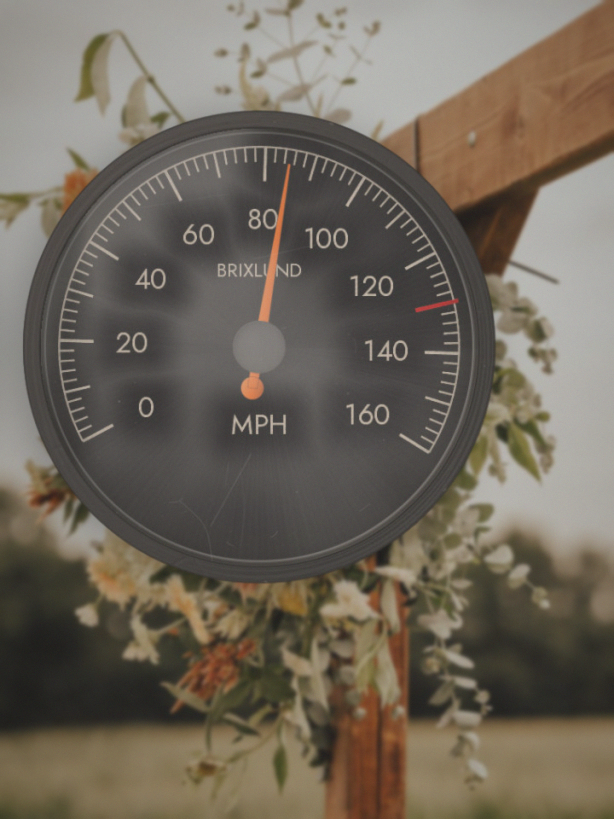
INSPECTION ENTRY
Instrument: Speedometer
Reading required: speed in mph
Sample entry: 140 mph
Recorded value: 85 mph
